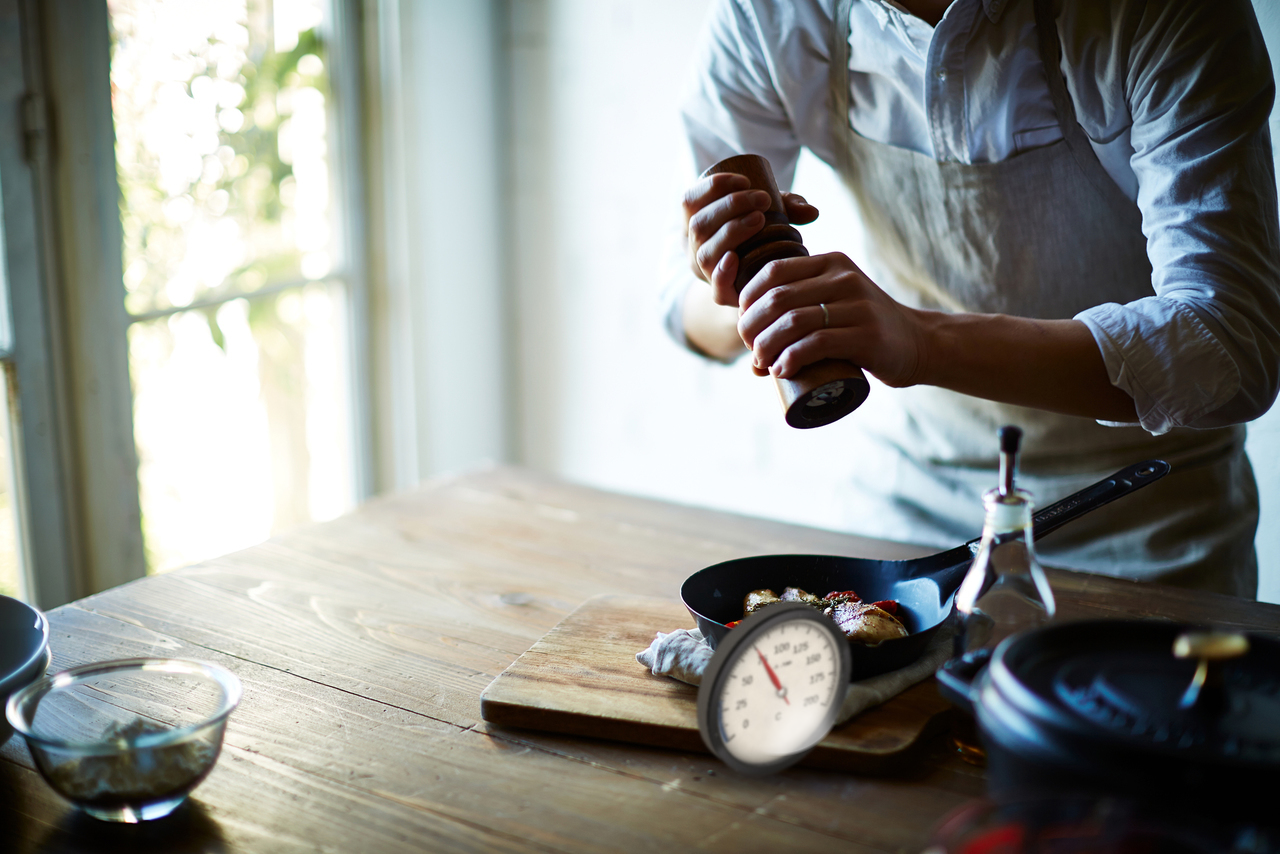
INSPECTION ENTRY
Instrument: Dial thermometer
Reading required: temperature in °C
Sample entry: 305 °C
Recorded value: 75 °C
